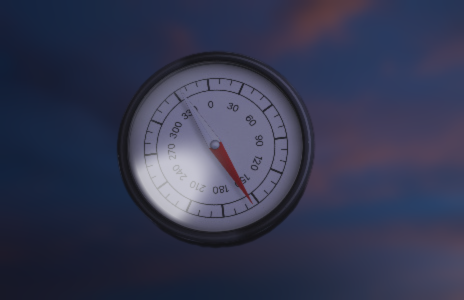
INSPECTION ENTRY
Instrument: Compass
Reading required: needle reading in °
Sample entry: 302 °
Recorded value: 155 °
